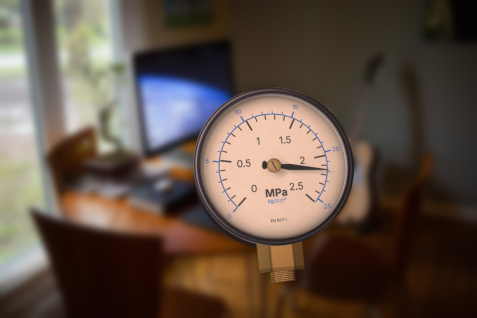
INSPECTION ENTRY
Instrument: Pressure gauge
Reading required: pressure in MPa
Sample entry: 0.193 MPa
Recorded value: 2.15 MPa
